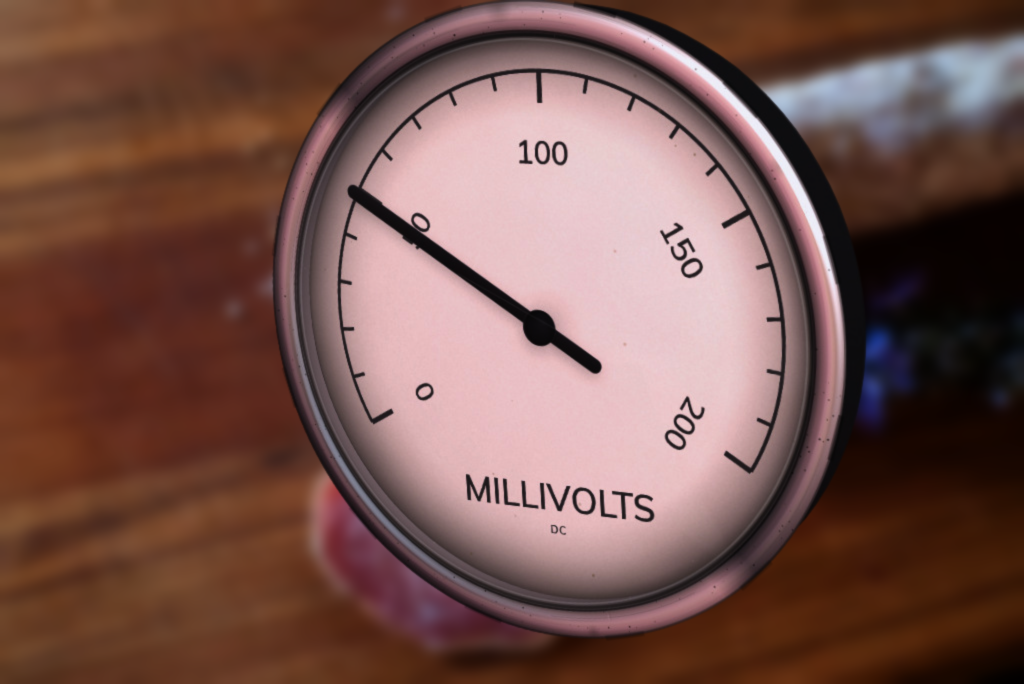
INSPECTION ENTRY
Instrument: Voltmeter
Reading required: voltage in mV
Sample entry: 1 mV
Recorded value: 50 mV
